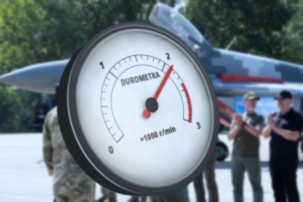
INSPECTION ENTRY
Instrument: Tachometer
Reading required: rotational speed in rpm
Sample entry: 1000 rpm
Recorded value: 2100 rpm
